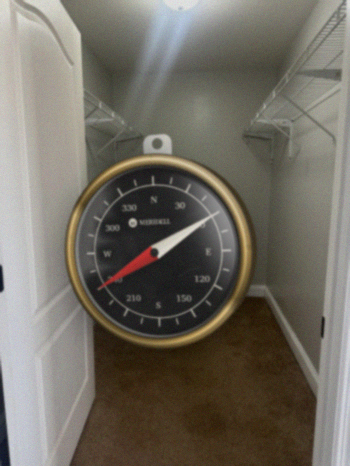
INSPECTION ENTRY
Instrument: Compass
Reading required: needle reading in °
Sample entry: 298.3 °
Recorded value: 240 °
